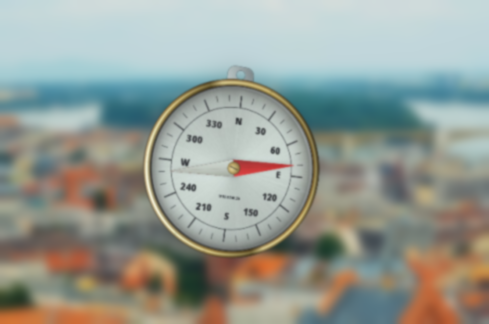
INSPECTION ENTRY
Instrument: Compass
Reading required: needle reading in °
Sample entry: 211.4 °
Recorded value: 80 °
